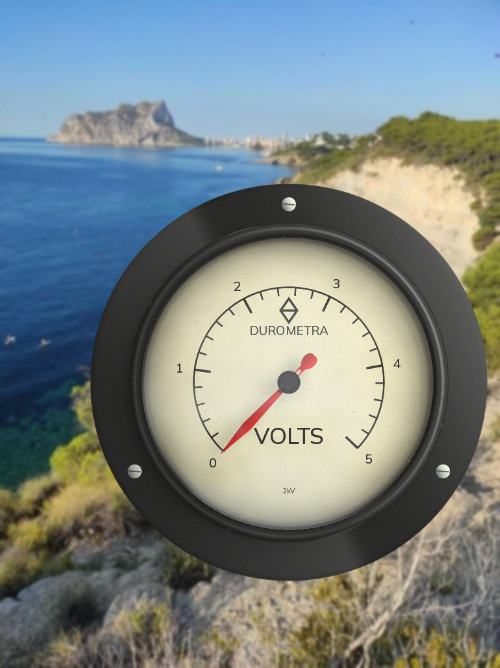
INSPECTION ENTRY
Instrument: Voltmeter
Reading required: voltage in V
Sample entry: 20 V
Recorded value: 0 V
